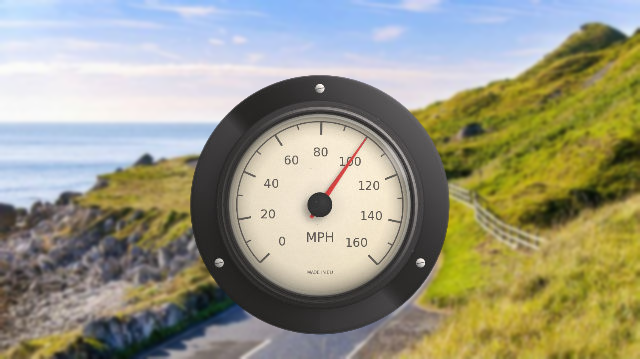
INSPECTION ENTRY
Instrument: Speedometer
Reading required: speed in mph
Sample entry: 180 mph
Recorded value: 100 mph
